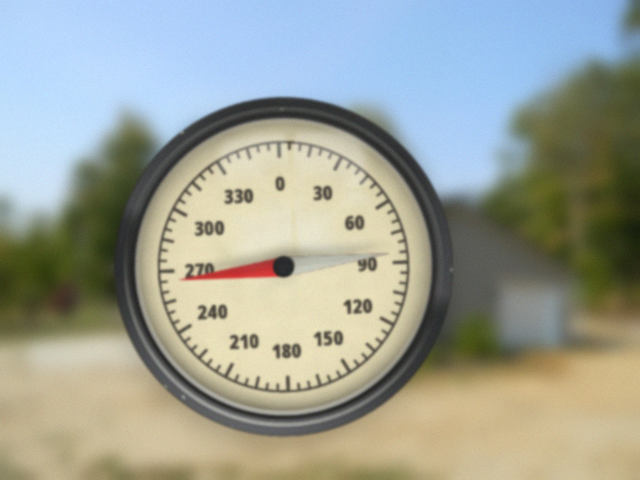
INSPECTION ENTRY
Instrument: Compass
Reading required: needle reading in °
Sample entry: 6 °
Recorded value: 265 °
